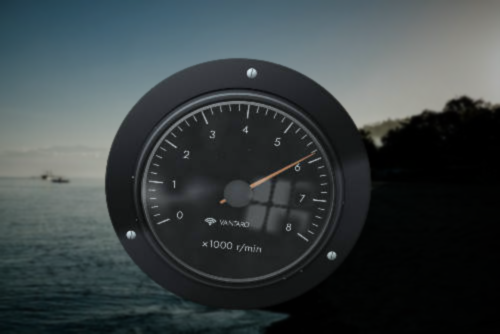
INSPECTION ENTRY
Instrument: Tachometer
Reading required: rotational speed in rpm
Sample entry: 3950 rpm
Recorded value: 5800 rpm
